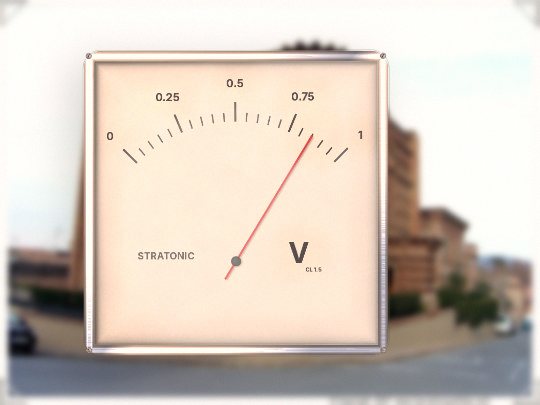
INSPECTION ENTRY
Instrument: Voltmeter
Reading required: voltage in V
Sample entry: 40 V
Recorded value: 0.85 V
